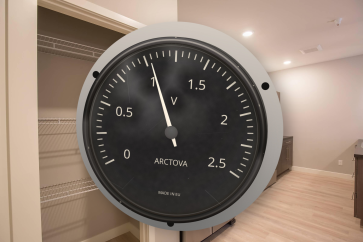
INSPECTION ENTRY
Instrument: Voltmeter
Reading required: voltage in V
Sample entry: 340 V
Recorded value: 1.05 V
